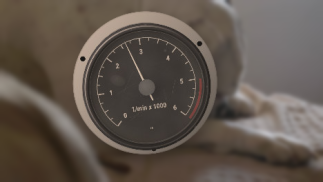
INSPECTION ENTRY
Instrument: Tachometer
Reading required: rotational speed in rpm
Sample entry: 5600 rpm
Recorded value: 2625 rpm
